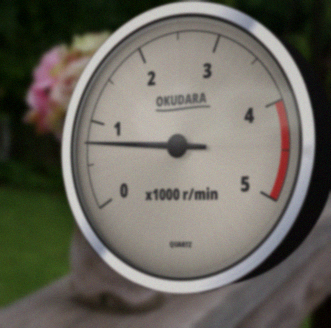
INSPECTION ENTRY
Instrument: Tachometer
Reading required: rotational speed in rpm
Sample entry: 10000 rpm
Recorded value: 750 rpm
